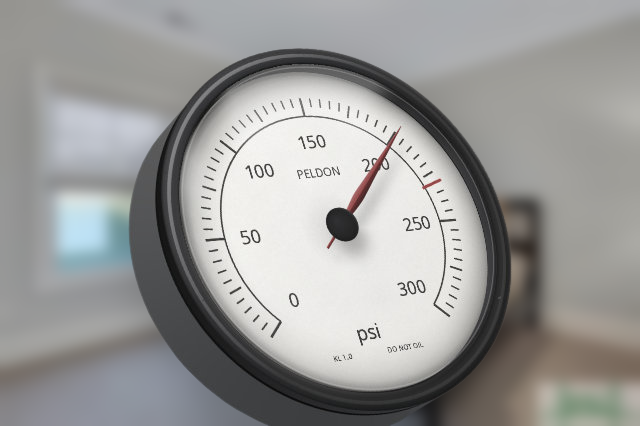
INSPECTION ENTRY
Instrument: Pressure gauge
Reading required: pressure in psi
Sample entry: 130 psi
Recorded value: 200 psi
